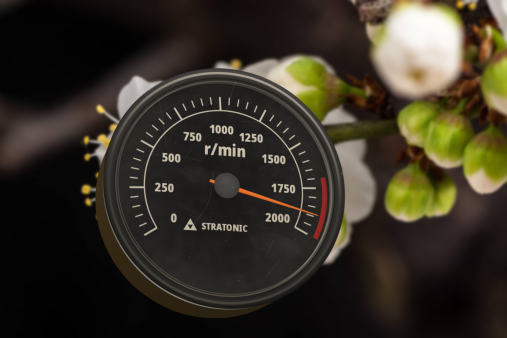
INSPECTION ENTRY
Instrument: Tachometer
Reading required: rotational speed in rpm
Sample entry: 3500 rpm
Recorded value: 1900 rpm
